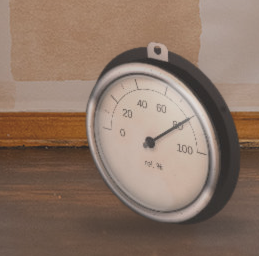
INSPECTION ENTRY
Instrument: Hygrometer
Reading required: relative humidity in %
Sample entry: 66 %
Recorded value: 80 %
